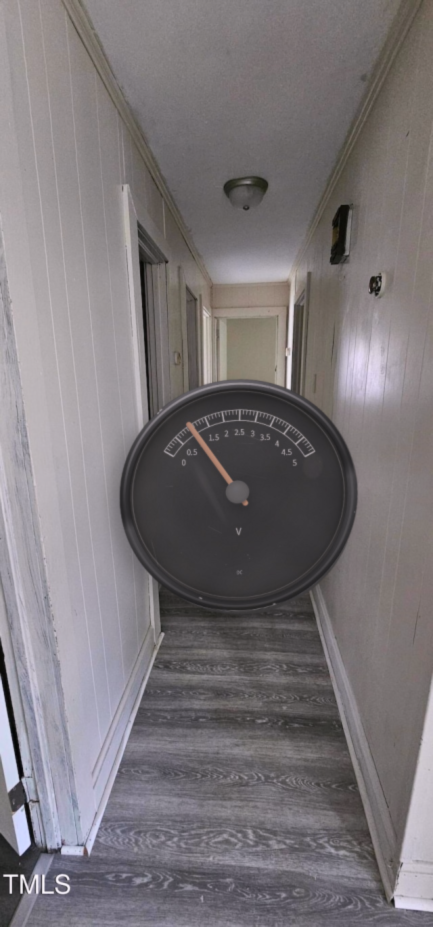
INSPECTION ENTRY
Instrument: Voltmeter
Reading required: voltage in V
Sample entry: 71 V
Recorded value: 1 V
